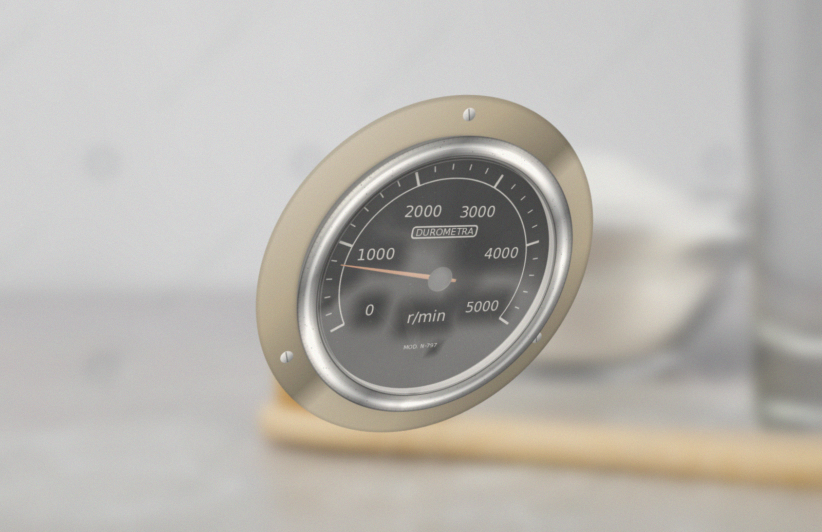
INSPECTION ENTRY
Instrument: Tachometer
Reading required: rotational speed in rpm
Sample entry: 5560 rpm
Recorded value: 800 rpm
